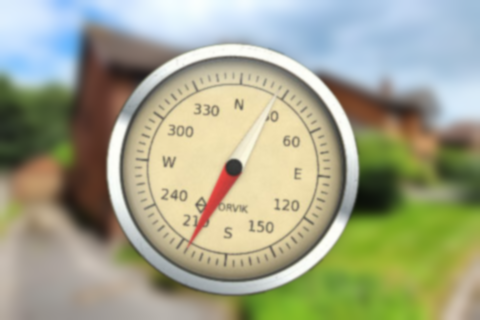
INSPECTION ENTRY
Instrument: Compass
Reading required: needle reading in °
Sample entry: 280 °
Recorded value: 205 °
